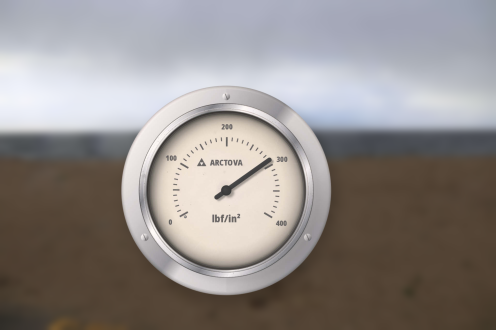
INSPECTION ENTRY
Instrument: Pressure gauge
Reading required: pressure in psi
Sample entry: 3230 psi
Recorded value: 290 psi
